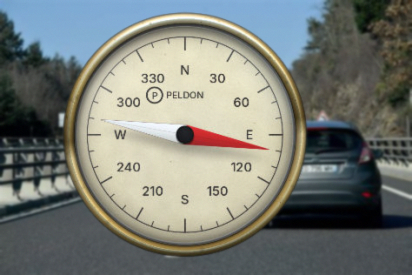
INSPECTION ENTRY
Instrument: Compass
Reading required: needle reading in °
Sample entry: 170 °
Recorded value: 100 °
